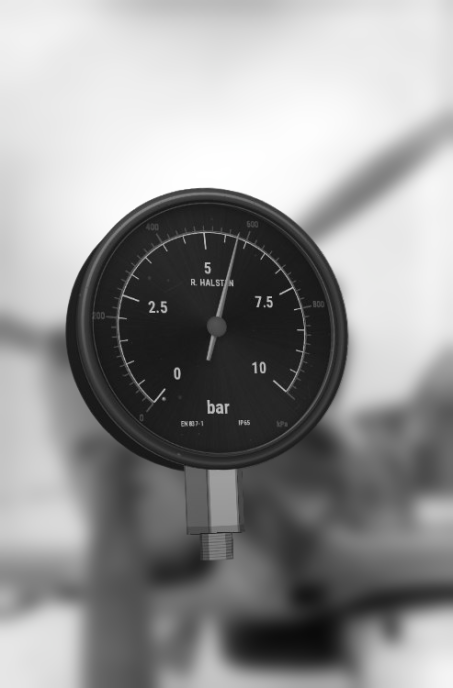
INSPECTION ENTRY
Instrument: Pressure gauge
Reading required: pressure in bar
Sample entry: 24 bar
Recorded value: 5.75 bar
